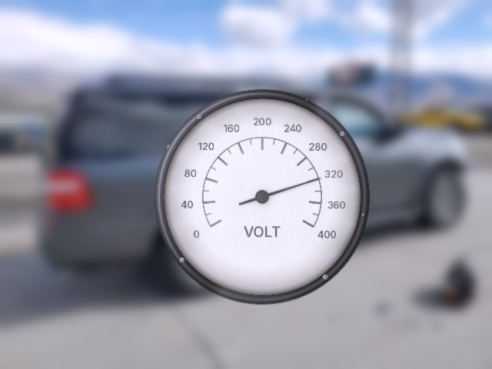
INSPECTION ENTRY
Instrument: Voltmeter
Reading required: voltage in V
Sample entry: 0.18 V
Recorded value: 320 V
